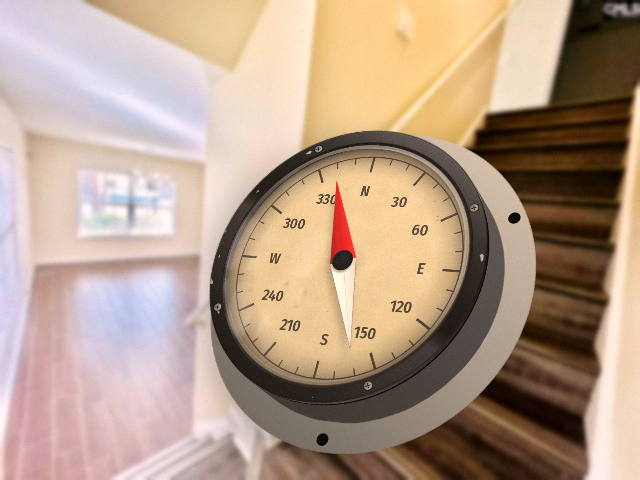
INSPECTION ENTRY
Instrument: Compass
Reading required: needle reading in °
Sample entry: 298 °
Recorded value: 340 °
